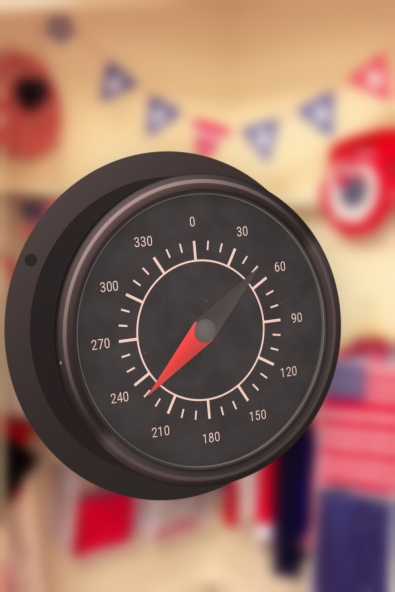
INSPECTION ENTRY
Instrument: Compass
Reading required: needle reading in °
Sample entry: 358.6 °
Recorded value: 230 °
